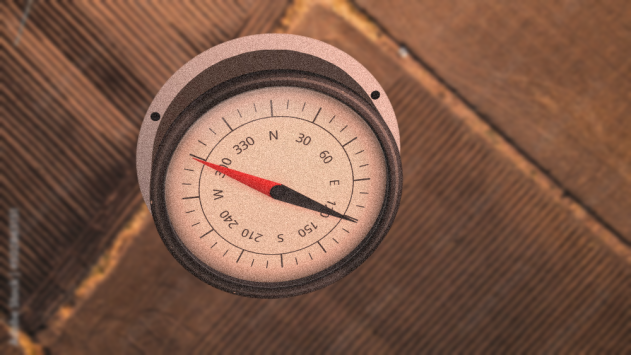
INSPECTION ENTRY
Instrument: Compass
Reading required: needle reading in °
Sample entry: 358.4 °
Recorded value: 300 °
